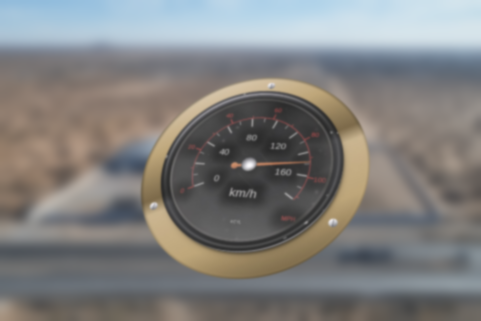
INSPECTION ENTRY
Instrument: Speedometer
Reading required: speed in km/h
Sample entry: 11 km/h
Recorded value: 150 km/h
